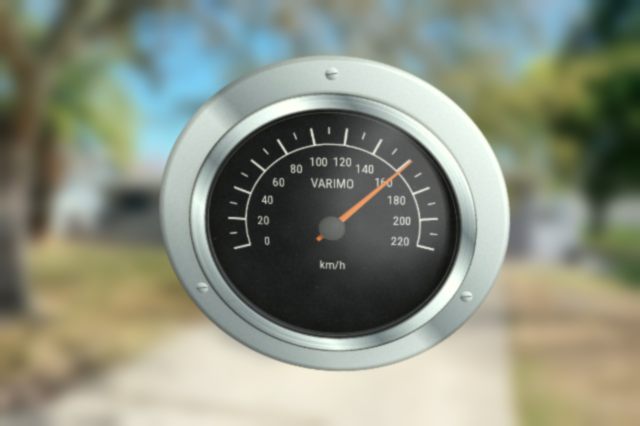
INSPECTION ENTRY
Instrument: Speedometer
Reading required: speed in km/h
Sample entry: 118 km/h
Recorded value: 160 km/h
